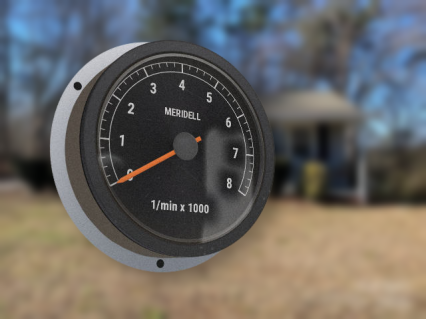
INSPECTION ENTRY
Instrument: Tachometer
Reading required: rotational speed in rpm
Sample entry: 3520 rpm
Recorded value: 0 rpm
